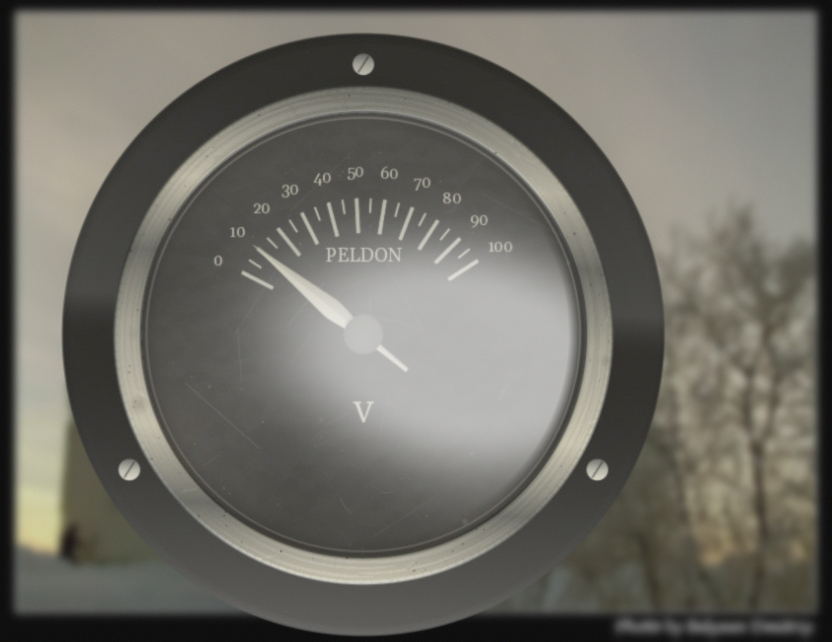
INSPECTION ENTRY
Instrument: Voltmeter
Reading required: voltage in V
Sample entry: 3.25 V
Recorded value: 10 V
